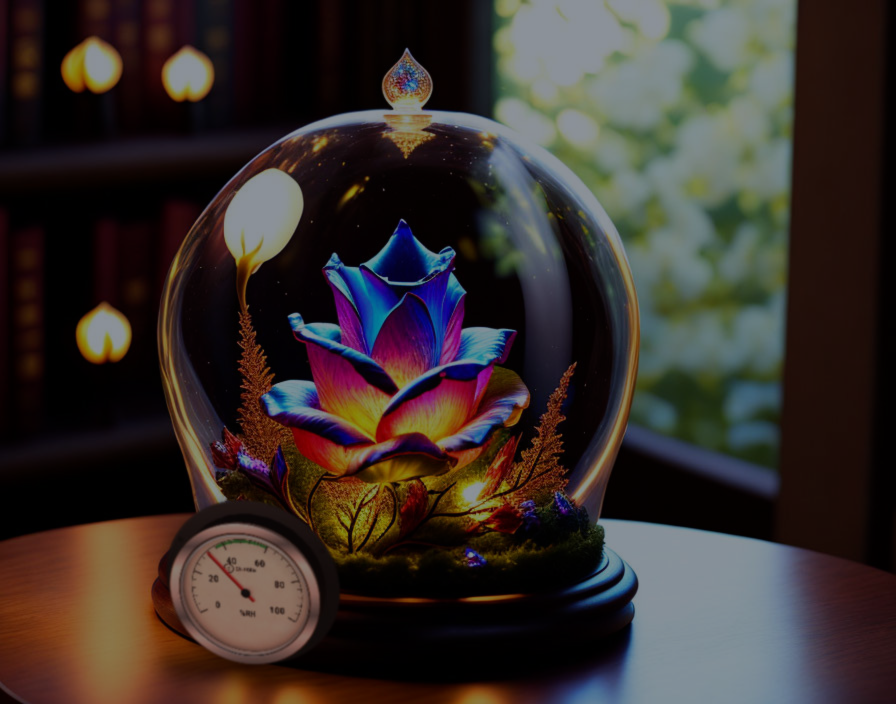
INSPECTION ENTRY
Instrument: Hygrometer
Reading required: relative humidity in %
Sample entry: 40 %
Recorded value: 32 %
